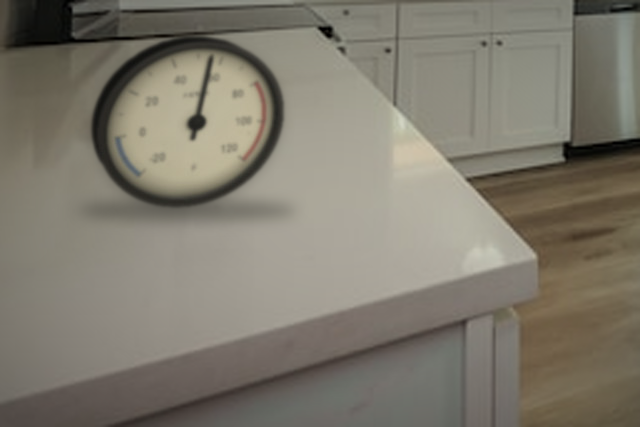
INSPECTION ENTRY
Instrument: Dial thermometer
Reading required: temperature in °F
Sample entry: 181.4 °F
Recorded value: 55 °F
